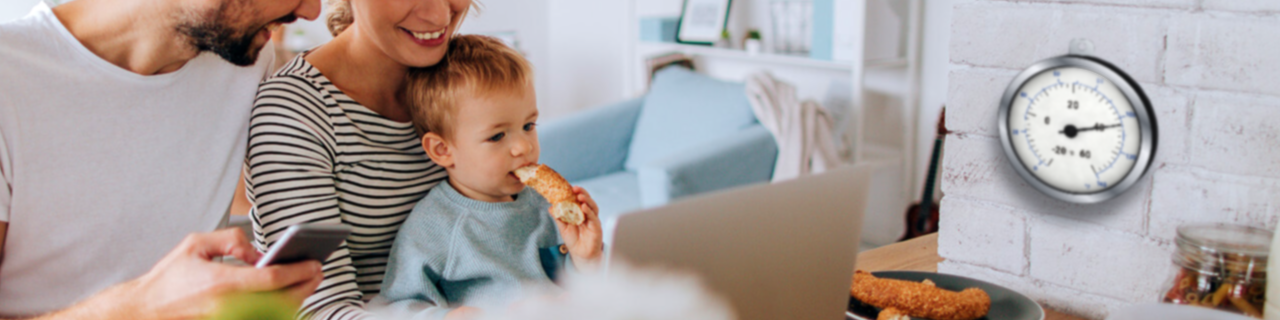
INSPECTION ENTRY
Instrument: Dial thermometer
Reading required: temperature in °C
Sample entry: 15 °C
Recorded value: 40 °C
